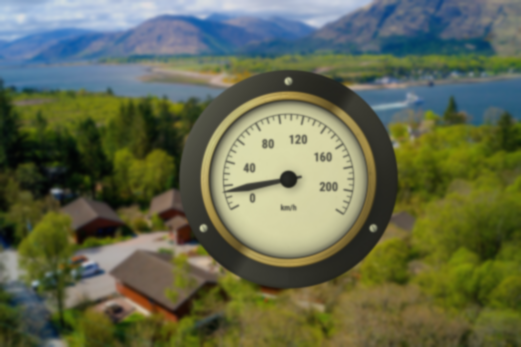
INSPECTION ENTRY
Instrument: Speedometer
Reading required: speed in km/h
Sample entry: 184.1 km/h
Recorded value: 15 km/h
